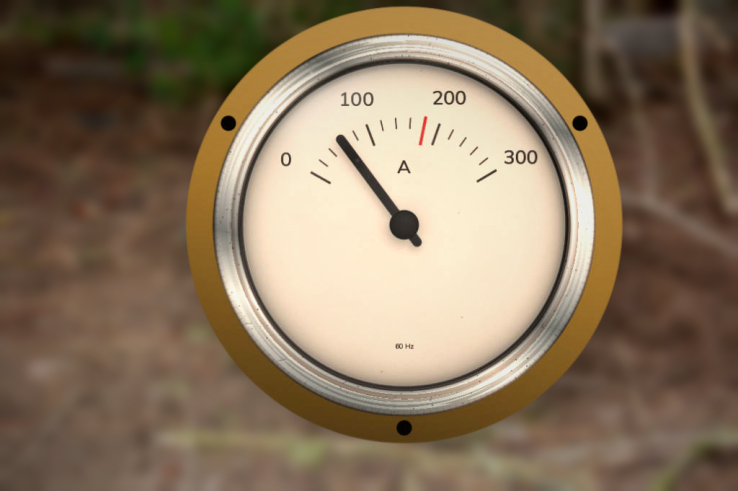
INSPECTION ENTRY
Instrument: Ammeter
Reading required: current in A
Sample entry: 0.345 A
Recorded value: 60 A
